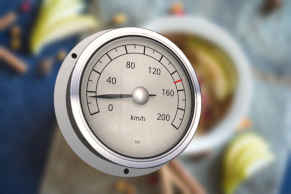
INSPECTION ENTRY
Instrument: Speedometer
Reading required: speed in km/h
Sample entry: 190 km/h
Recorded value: 15 km/h
